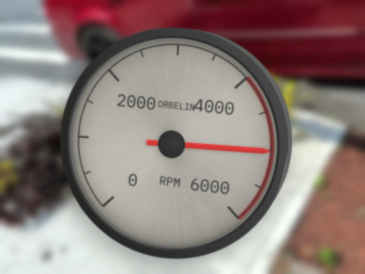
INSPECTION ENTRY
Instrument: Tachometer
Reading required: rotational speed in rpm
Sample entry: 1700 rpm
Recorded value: 5000 rpm
